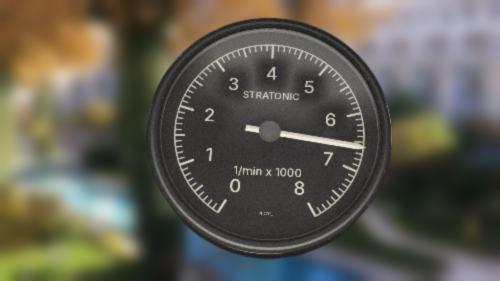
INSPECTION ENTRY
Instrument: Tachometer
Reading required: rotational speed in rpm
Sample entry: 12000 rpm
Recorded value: 6600 rpm
